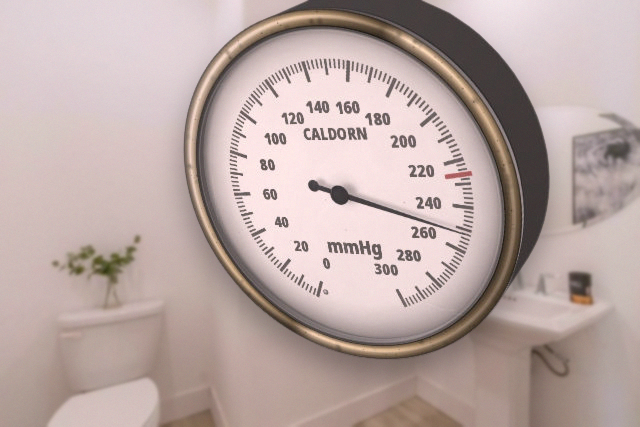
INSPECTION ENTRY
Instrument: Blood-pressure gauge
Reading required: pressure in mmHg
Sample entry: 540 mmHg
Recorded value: 250 mmHg
